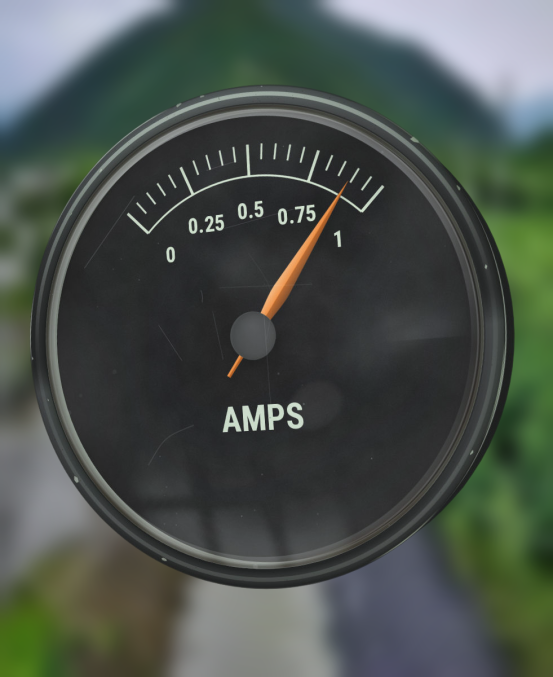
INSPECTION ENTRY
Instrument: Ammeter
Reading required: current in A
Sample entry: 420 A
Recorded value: 0.9 A
